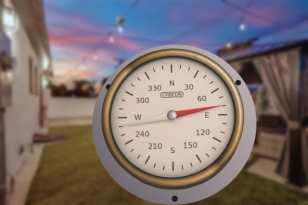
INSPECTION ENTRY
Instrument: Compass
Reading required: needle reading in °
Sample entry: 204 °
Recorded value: 80 °
